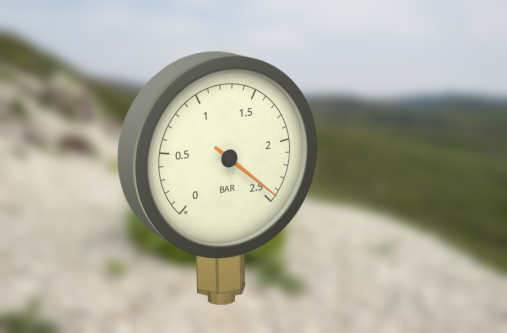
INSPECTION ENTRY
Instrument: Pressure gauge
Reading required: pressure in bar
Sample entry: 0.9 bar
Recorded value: 2.45 bar
